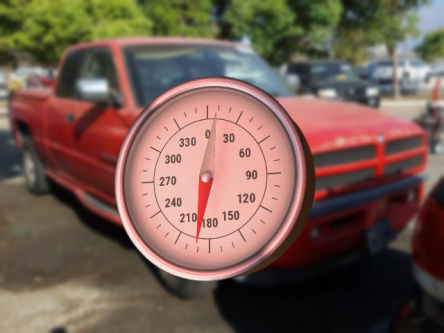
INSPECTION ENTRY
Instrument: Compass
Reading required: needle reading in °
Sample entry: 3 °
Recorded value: 190 °
